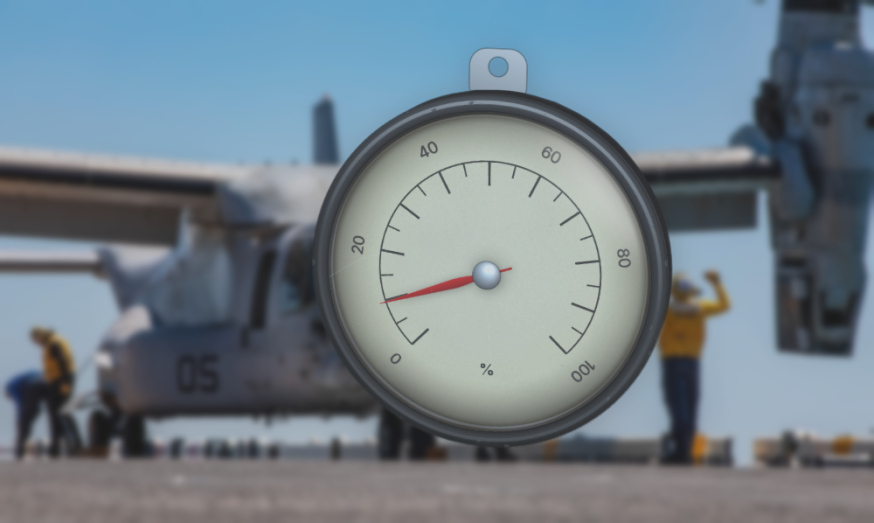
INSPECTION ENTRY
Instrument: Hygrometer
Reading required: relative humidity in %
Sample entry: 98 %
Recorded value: 10 %
